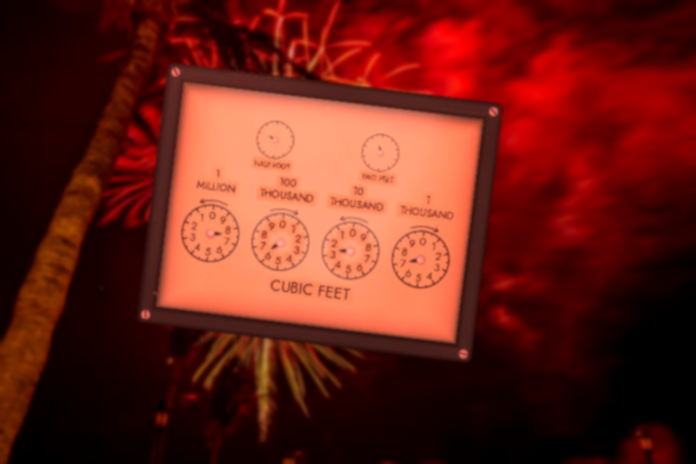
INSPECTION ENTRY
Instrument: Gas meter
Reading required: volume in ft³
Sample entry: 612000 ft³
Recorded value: 762700 ft³
